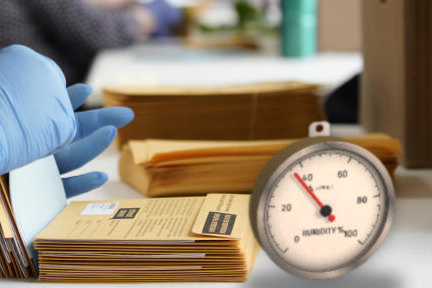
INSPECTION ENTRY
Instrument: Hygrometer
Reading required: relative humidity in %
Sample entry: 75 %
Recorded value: 36 %
